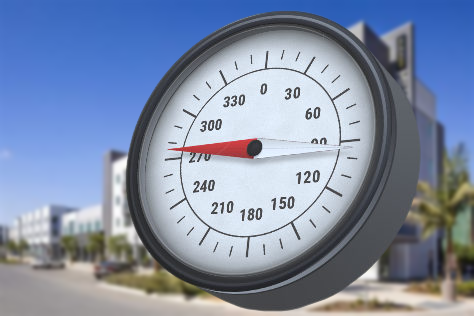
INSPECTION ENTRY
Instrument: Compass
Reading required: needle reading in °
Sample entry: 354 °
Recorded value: 275 °
